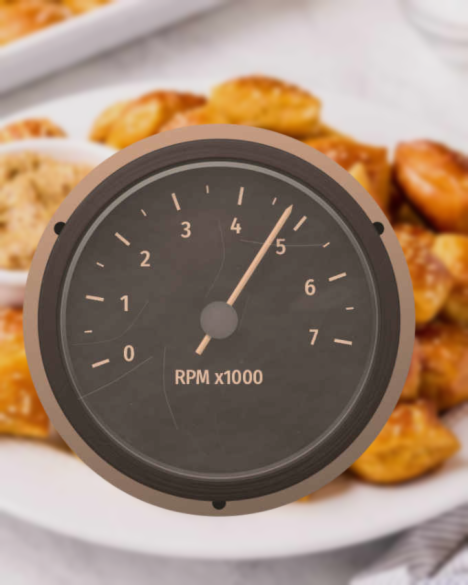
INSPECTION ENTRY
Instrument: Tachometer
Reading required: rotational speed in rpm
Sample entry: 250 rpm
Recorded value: 4750 rpm
